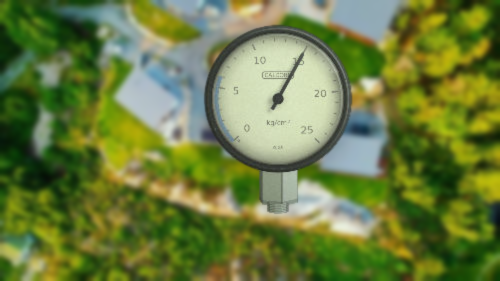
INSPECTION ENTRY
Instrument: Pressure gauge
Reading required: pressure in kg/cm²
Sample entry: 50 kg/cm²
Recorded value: 15 kg/cm²
